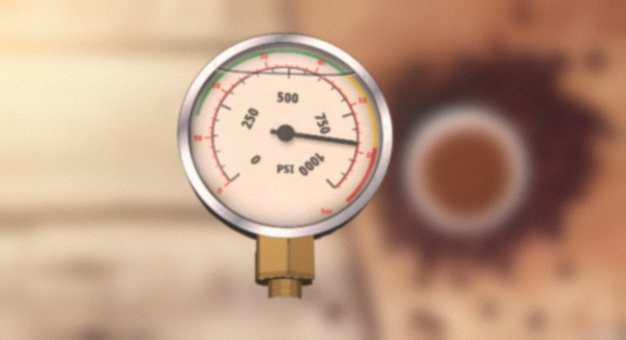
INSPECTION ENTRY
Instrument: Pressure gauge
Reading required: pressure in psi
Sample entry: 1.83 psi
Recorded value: 850 psi
